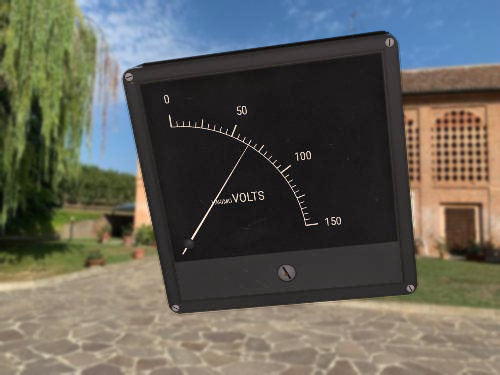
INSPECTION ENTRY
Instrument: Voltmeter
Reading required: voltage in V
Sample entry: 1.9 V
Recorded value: 65 V
